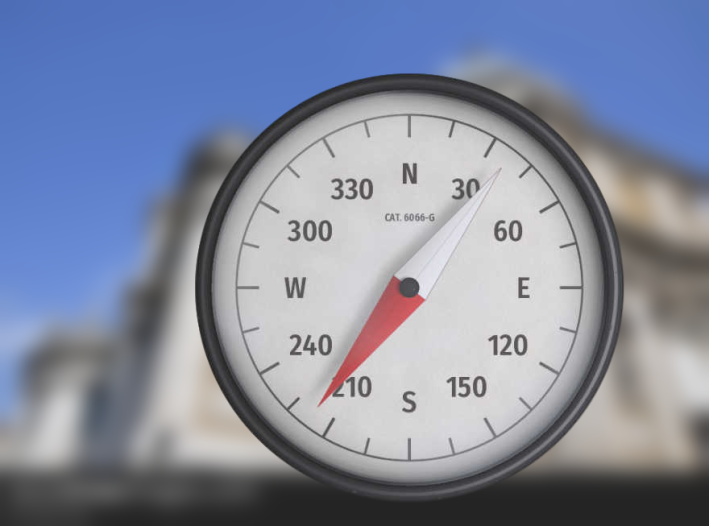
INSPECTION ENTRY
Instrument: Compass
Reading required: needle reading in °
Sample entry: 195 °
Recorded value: 217.5 °
